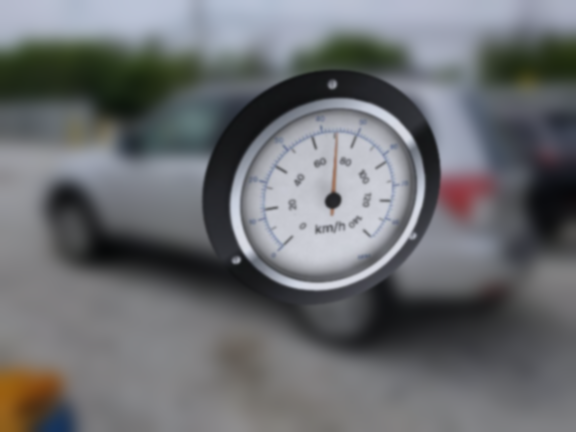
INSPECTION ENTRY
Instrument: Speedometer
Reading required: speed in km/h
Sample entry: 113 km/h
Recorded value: 70 km/h
